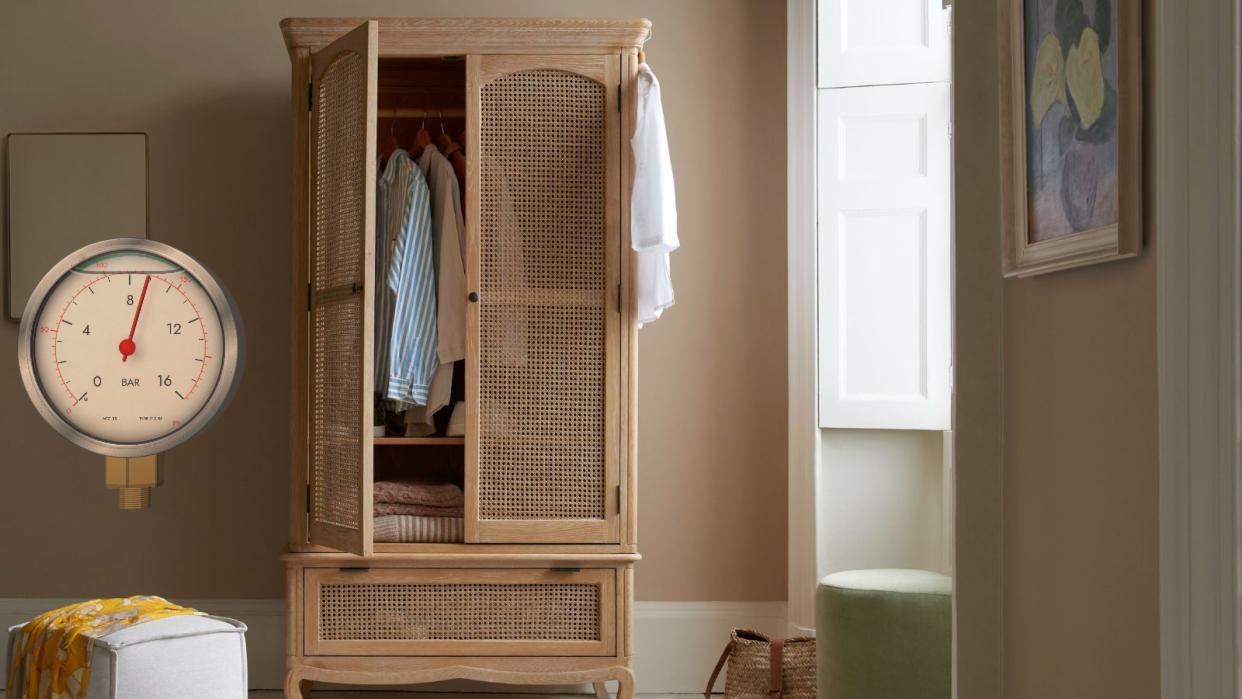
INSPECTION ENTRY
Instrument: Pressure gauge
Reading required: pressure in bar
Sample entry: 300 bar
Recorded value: 9 bar
